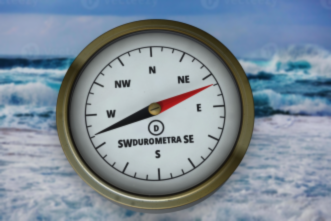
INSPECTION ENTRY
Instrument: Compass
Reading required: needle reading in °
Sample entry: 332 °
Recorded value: 70 °
